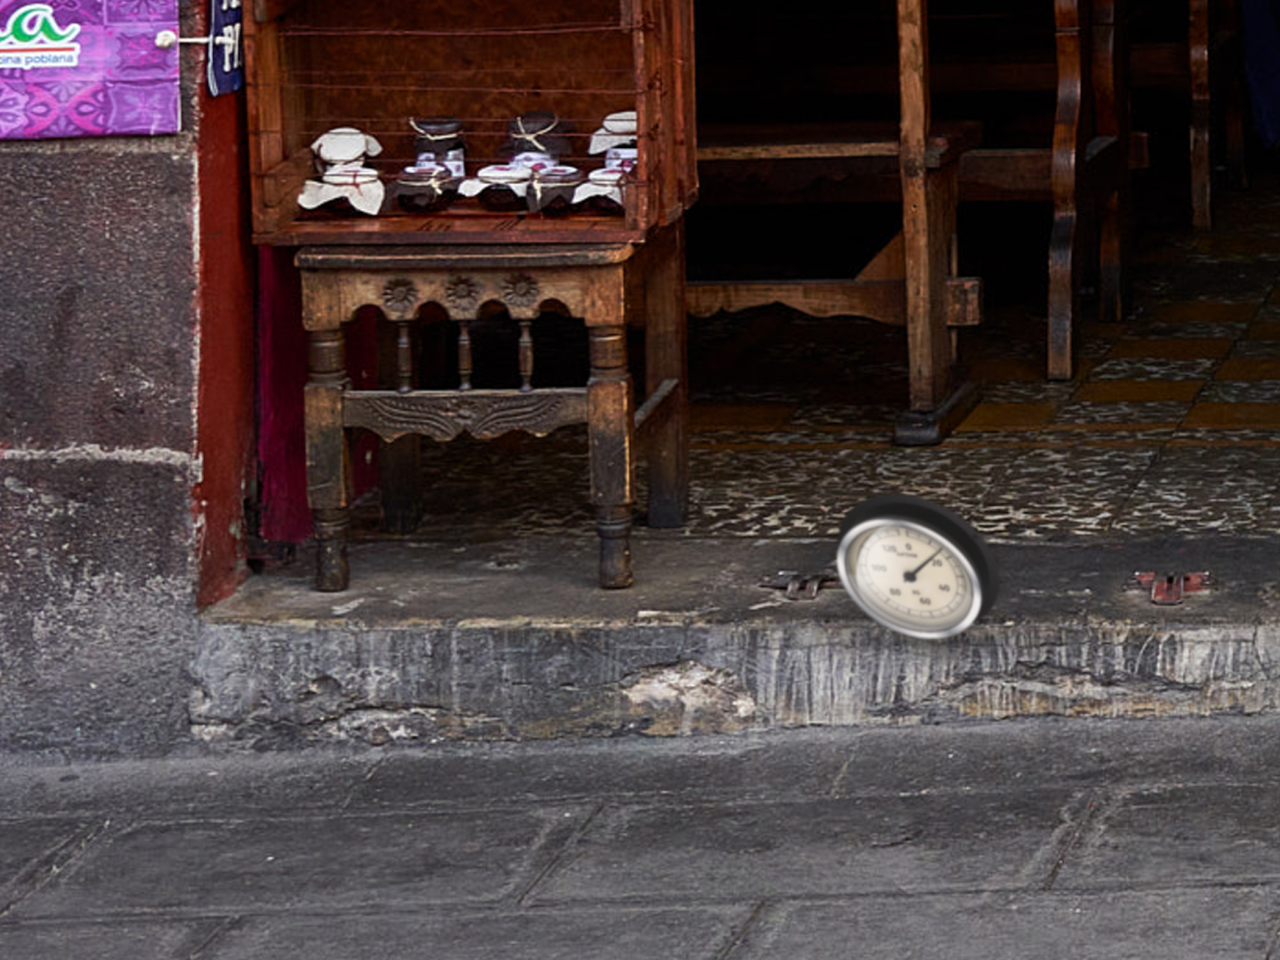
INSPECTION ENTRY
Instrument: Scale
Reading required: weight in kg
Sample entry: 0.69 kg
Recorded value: 15 kg
